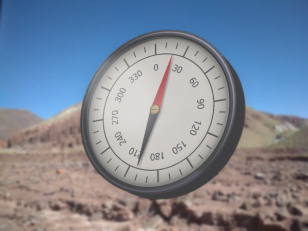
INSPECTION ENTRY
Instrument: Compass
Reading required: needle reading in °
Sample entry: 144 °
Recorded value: 20 °
